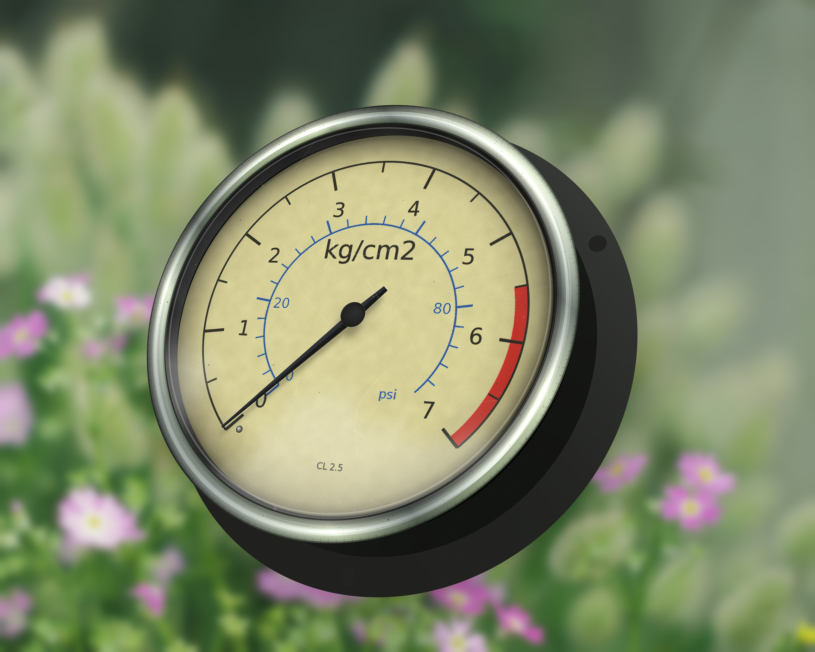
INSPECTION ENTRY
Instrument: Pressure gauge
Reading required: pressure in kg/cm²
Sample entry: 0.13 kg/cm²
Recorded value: 0 kg/cm²
